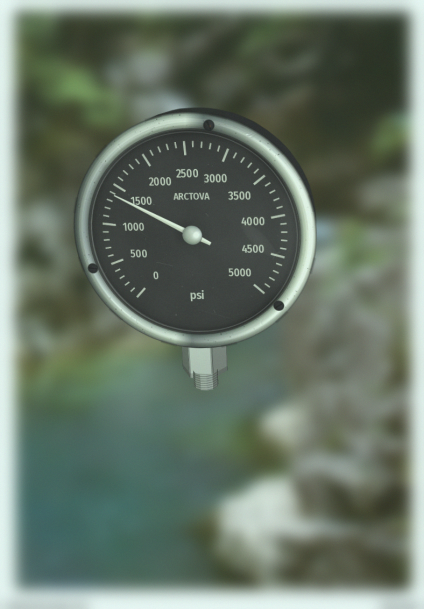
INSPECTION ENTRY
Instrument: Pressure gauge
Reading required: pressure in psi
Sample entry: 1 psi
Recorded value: 1400 psi
